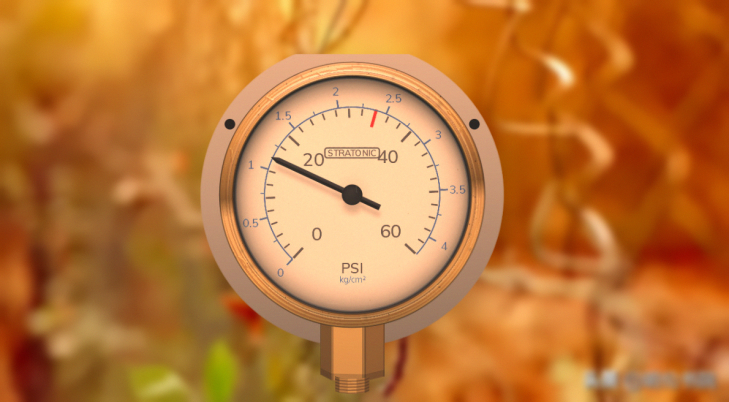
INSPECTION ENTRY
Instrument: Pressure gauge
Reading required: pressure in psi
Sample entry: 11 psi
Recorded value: 16 psi
